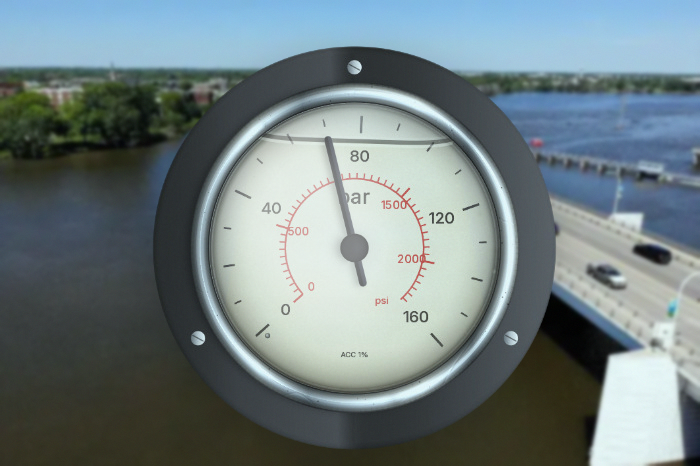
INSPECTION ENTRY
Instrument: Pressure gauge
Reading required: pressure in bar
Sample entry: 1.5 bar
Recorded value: 70 bar
